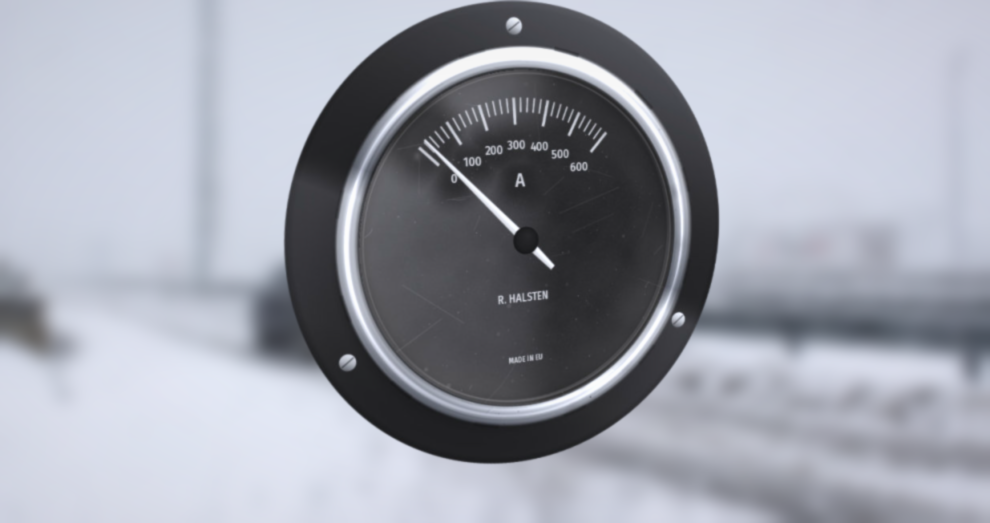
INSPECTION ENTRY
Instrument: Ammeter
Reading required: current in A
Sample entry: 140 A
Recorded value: 20 A
